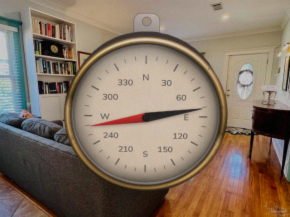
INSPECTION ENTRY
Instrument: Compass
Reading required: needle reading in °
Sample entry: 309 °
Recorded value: 260 °
